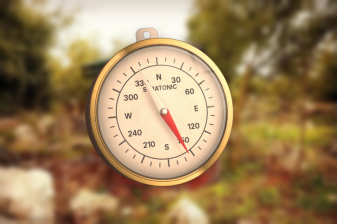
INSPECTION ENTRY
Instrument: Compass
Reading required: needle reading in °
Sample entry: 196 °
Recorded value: 155 °
